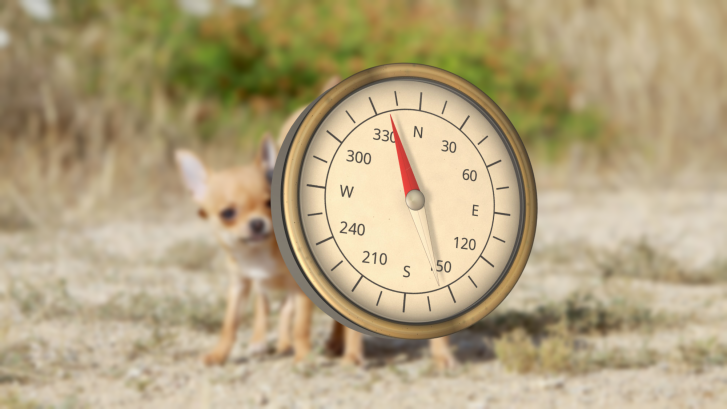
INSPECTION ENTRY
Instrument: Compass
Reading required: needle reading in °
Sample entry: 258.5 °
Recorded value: 337.5 °
